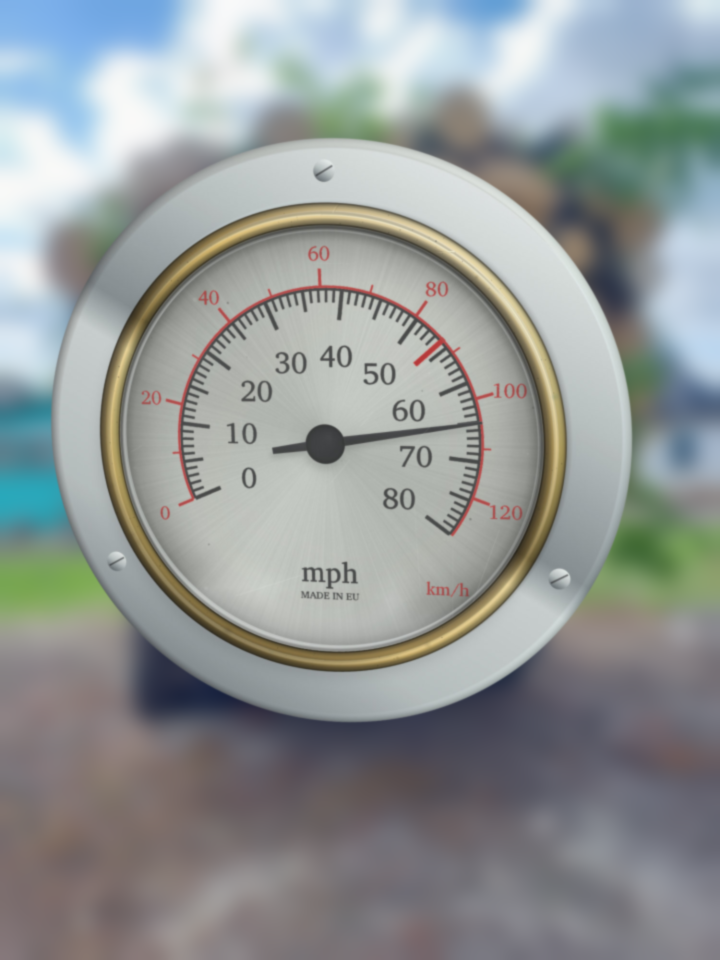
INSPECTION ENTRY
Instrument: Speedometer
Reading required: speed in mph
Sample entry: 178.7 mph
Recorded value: 65 mph
